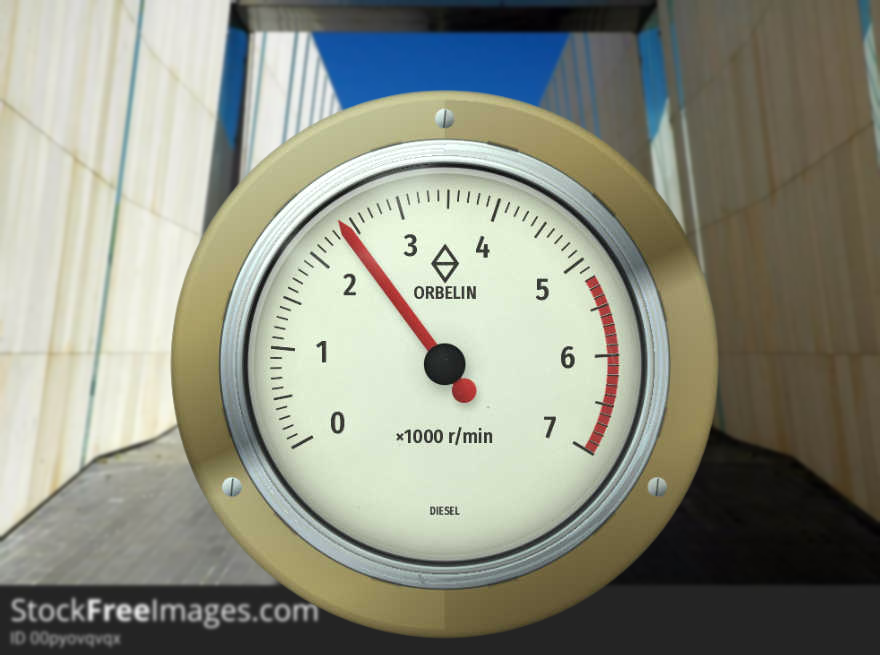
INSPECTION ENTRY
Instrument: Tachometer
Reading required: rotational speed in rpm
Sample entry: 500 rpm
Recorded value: 2400 rpm
